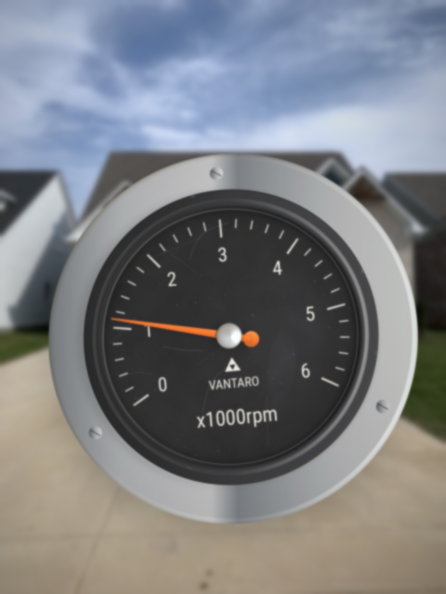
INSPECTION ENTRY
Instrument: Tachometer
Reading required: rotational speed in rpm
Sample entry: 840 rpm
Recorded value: 1100 rpm
